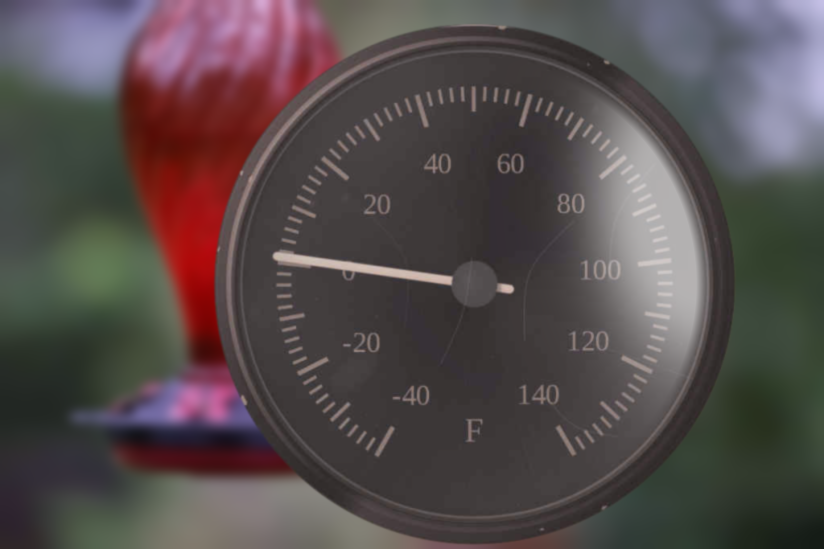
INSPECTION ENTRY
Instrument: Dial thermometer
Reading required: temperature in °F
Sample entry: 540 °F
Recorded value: 1 °F
